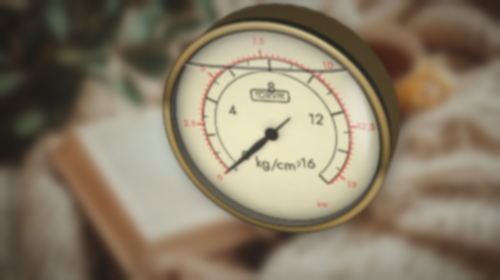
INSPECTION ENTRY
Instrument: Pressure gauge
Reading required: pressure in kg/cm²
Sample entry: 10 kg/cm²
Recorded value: 0 kg/cm²
